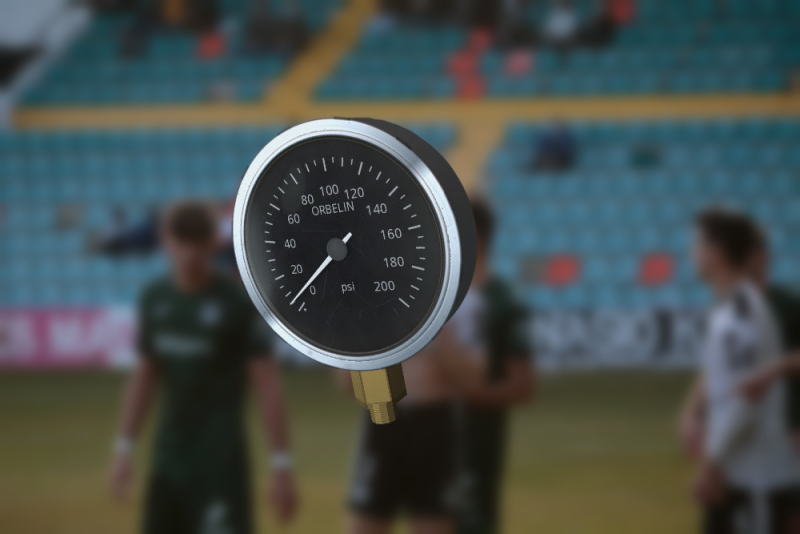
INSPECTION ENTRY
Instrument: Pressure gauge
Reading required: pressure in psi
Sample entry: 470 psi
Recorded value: 5 psi
